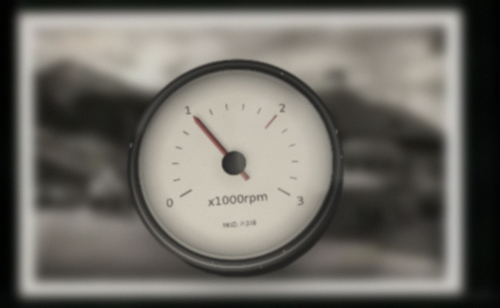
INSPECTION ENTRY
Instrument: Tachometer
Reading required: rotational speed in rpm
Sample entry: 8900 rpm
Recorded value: 1000 rpm
